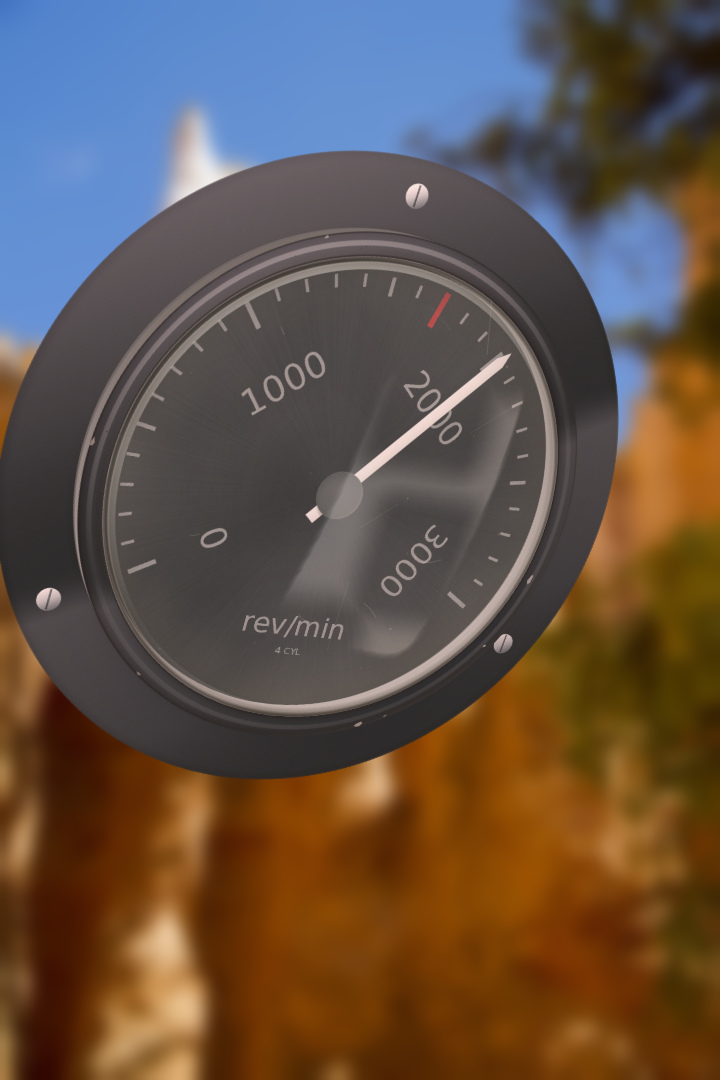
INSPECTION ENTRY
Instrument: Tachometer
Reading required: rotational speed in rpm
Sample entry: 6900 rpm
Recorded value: 2000 rpm
